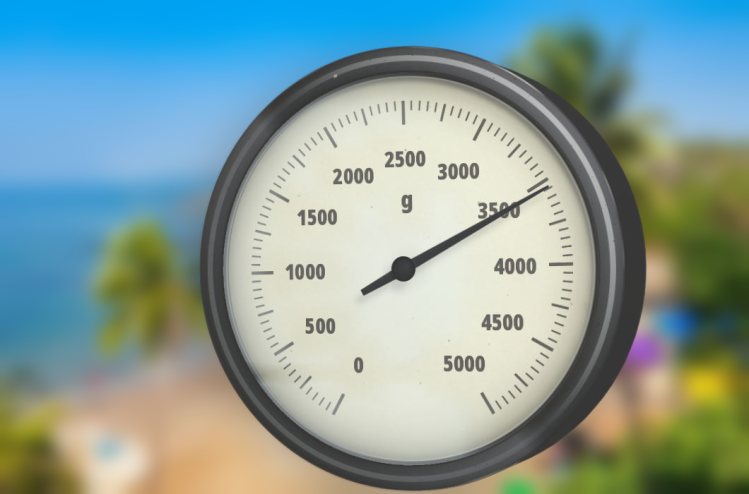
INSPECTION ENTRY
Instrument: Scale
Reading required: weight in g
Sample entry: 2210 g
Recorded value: 3550 g
